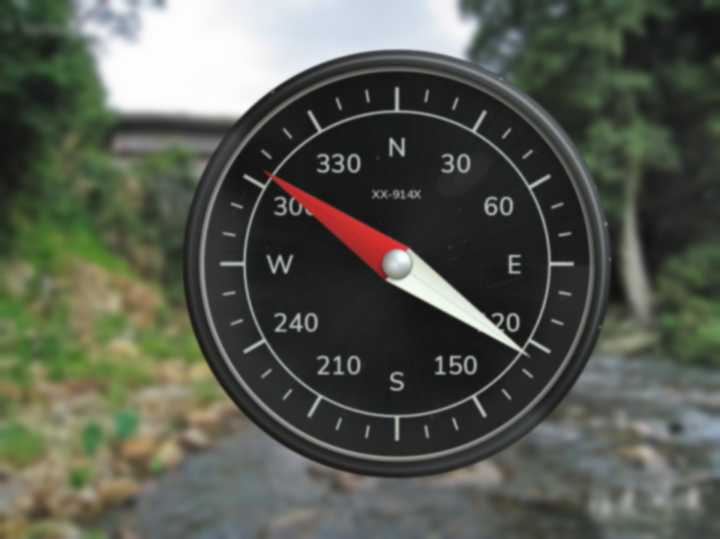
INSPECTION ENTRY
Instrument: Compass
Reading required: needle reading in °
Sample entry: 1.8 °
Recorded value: 305 °
